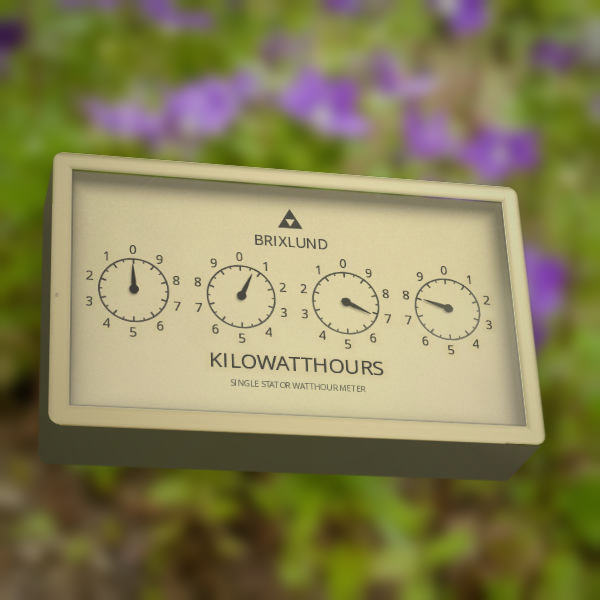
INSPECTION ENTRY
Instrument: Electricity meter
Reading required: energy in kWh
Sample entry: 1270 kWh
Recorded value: 68 kWh
